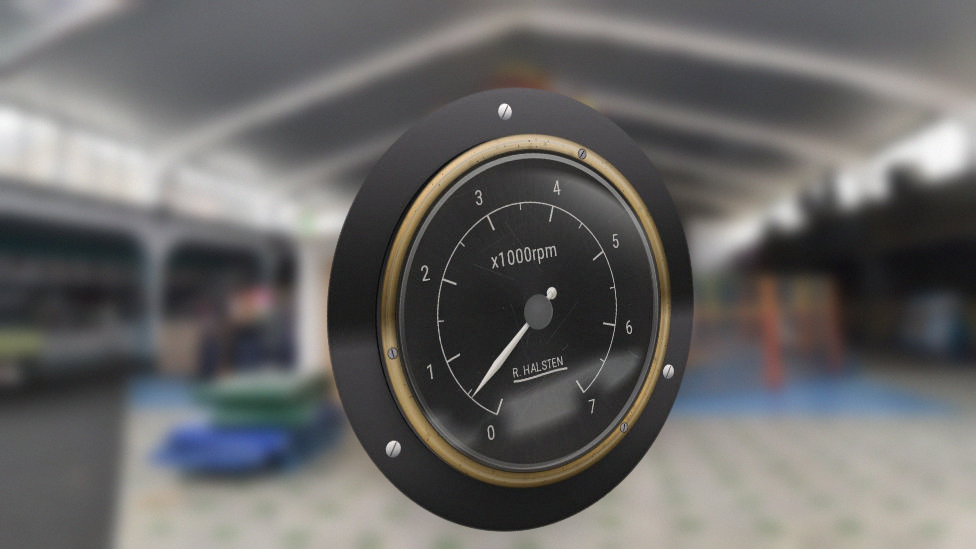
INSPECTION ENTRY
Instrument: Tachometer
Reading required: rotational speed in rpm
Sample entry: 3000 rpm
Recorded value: 500 rpm
